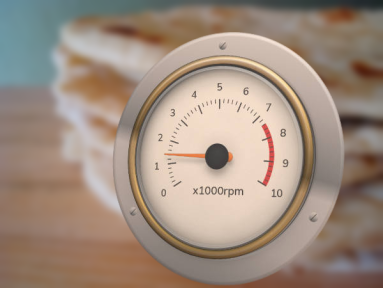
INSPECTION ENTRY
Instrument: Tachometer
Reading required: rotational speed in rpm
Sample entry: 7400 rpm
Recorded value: 1400 rpm
